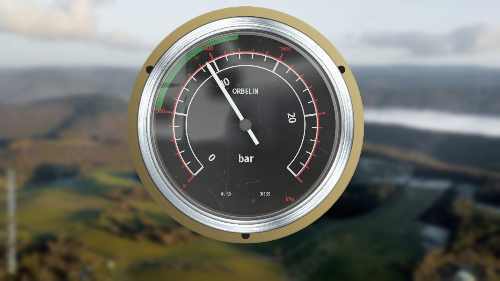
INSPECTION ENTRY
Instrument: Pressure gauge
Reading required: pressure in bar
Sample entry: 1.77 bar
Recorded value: 9.5 bar
